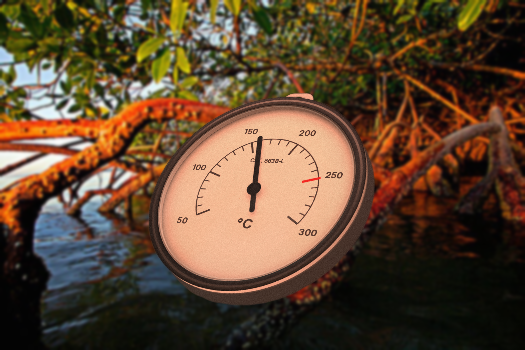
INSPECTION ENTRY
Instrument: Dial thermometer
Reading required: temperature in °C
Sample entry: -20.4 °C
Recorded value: 160 °C
